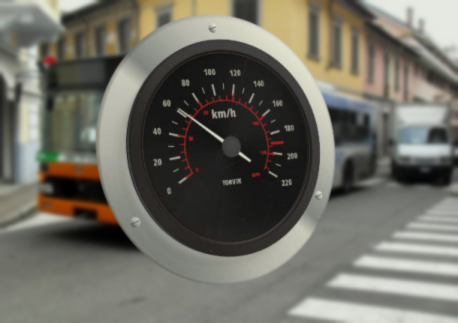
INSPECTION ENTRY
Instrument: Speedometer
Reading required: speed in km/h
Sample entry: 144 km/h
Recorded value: 60 km/h
